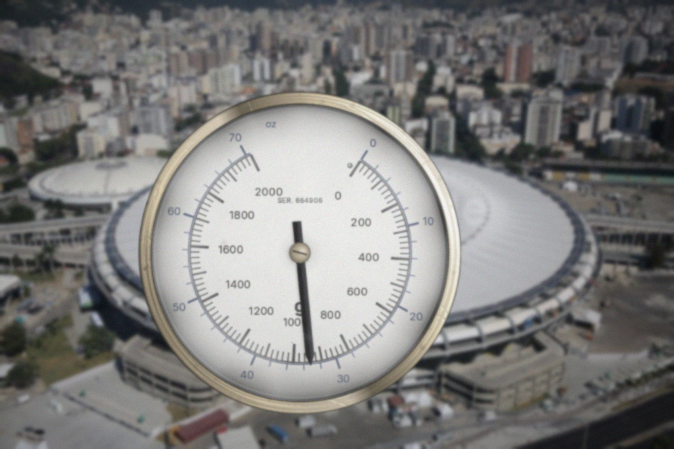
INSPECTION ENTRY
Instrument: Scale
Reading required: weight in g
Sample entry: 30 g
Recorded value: 940 g
